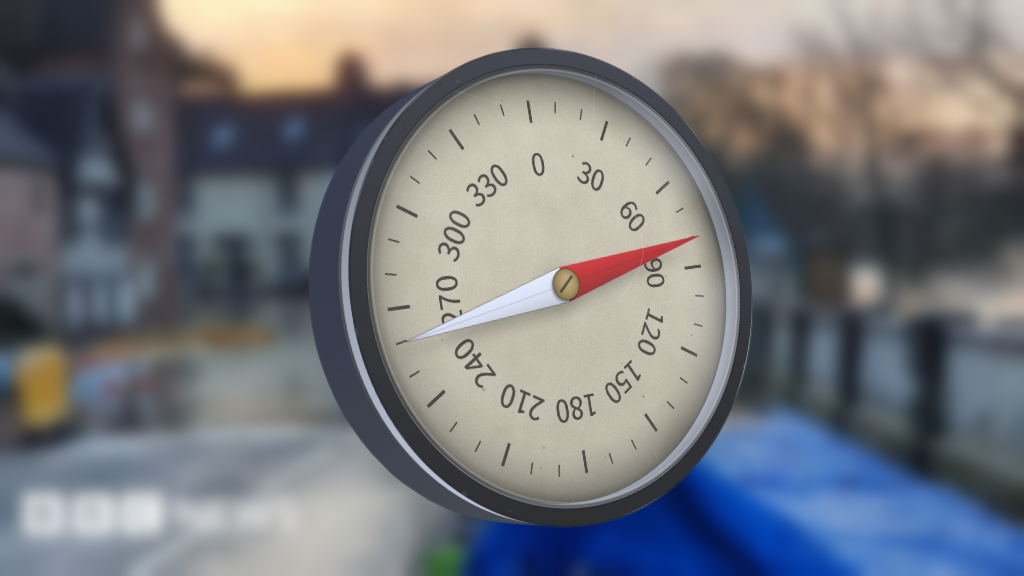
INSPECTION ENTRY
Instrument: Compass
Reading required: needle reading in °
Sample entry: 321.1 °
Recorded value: 80 °
